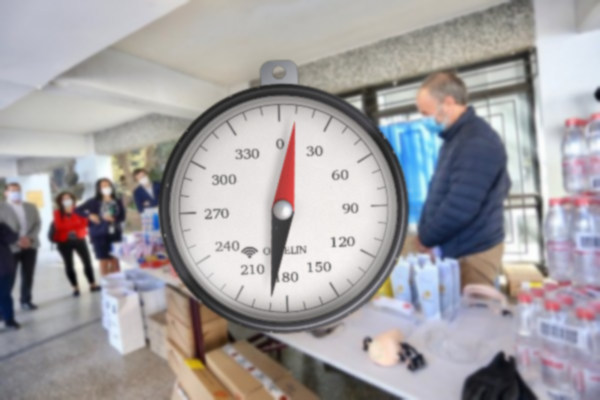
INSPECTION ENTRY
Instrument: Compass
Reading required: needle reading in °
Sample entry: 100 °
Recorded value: 10 °
